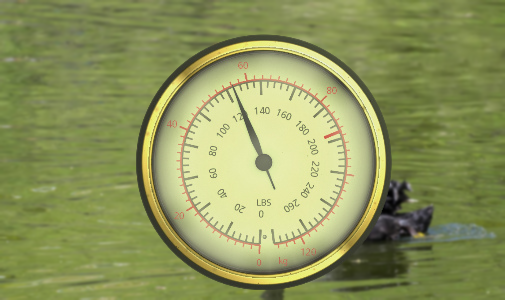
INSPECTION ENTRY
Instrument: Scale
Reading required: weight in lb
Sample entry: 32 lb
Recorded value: 124 lb
